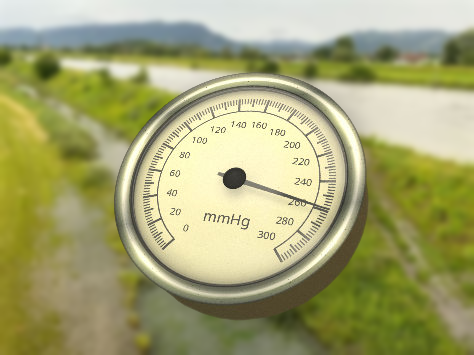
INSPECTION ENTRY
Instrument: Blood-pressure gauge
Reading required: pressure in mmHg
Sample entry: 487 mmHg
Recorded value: 260 mmHg
